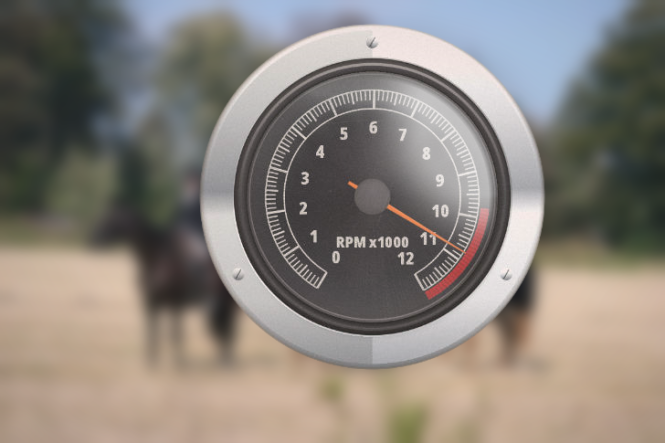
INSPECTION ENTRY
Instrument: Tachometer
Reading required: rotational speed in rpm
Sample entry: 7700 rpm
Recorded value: 10800 rpm
